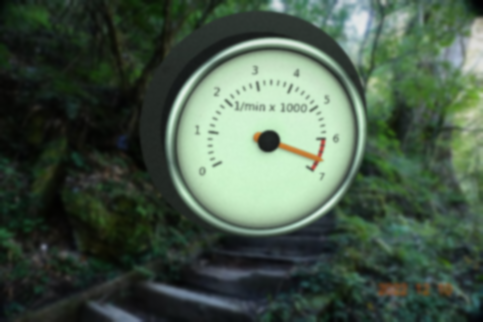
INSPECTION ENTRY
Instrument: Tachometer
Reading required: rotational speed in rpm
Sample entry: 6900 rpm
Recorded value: 6600 rpm
